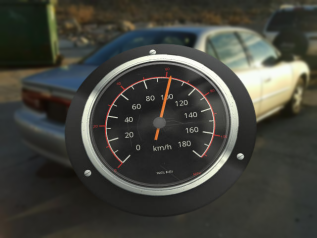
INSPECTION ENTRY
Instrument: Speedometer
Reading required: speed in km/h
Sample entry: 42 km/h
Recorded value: 100 km/h
